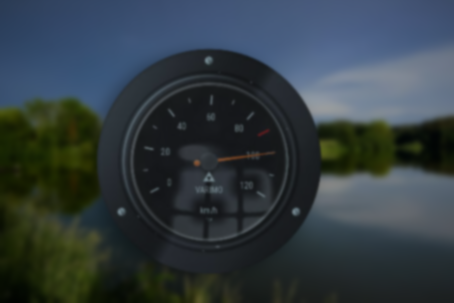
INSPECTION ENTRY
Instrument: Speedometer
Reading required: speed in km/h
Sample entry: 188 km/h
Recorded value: 100 km/h
